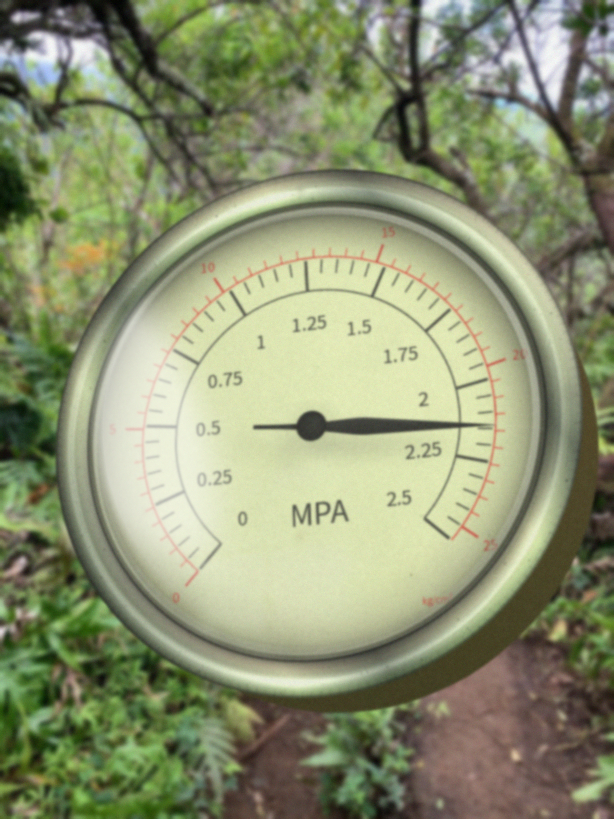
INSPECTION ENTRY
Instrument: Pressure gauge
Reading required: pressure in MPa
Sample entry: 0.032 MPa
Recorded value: 2.15 MPa
